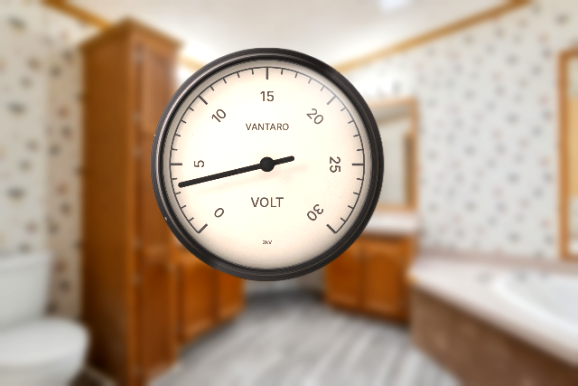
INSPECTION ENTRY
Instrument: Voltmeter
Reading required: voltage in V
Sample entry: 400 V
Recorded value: 3.5 V
